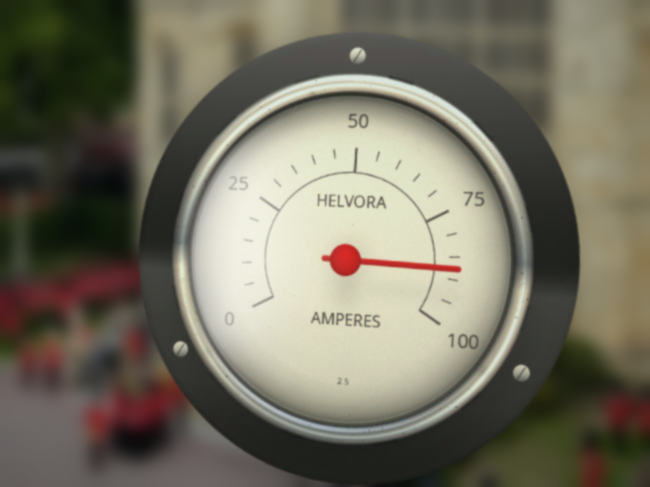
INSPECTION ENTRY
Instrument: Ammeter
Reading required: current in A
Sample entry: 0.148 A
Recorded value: 87.5 A
